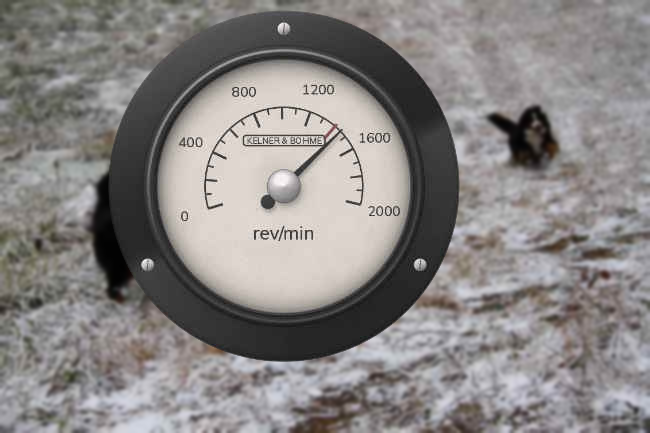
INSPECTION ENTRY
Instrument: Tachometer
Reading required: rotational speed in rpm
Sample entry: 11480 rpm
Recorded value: 1450 rpm
